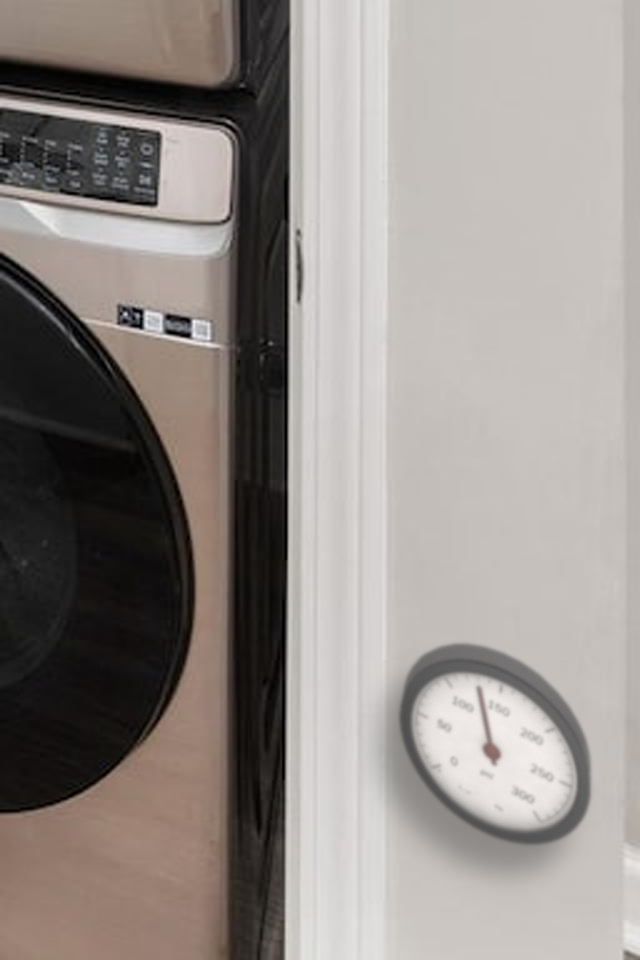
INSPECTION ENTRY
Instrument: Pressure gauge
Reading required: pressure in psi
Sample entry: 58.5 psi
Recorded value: 130 psi
